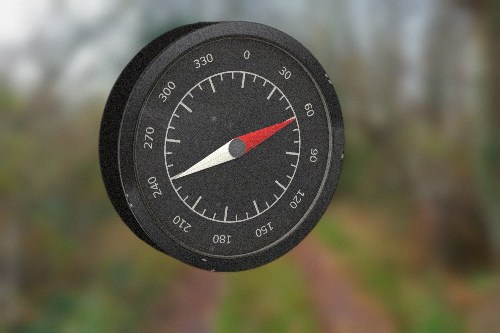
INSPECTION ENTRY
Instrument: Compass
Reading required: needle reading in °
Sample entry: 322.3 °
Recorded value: 60 °
